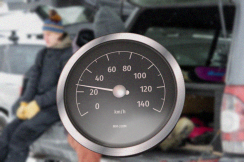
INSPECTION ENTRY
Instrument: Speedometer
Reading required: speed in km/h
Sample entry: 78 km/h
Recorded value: 25 km/h
